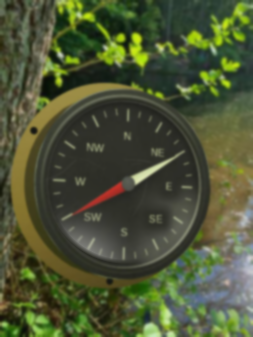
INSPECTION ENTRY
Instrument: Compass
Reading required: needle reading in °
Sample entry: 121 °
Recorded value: 240 °
